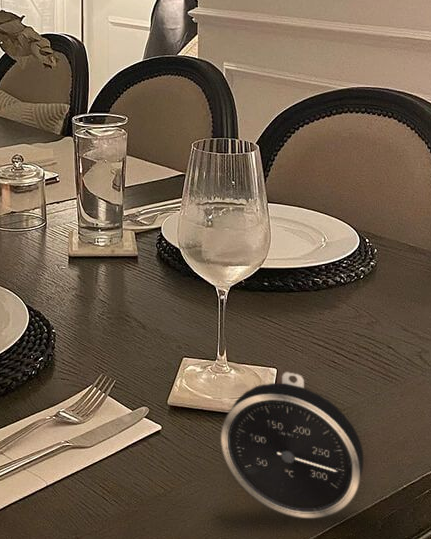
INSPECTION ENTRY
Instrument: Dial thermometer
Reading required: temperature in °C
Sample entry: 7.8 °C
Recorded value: 275 °C
